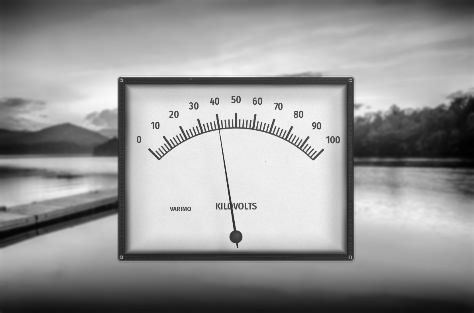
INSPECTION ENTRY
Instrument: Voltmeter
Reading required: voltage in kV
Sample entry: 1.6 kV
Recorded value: 40 kV
